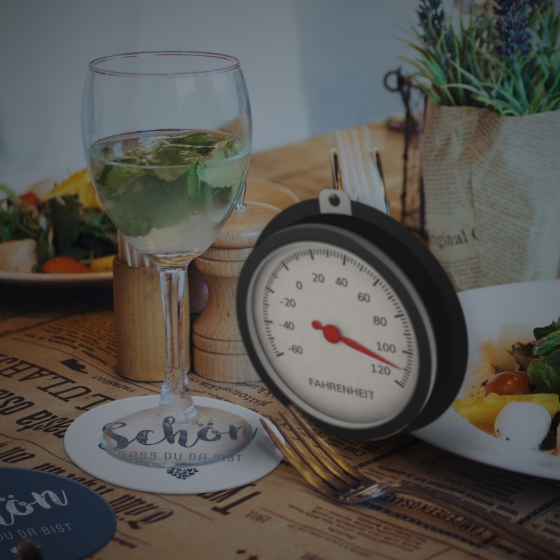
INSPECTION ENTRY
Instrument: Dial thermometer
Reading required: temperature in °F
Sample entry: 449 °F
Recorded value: 110 °F
